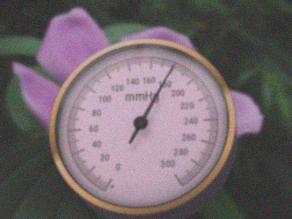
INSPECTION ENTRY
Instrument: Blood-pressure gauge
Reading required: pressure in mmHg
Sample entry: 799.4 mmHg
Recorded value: 180 mmHg
